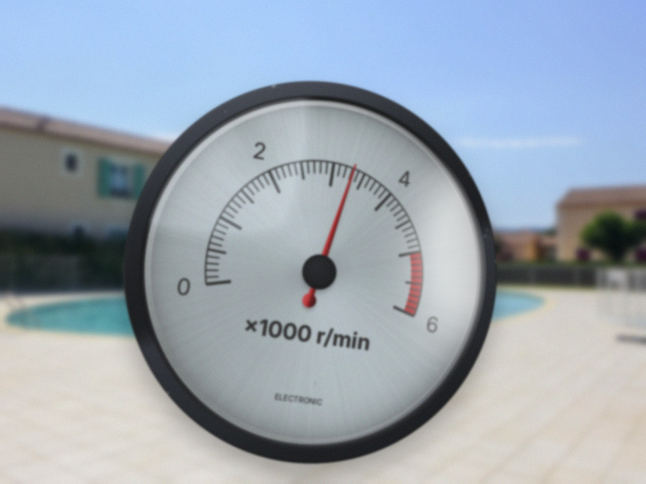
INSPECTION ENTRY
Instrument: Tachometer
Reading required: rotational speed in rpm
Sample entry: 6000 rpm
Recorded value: 3300 rpm
